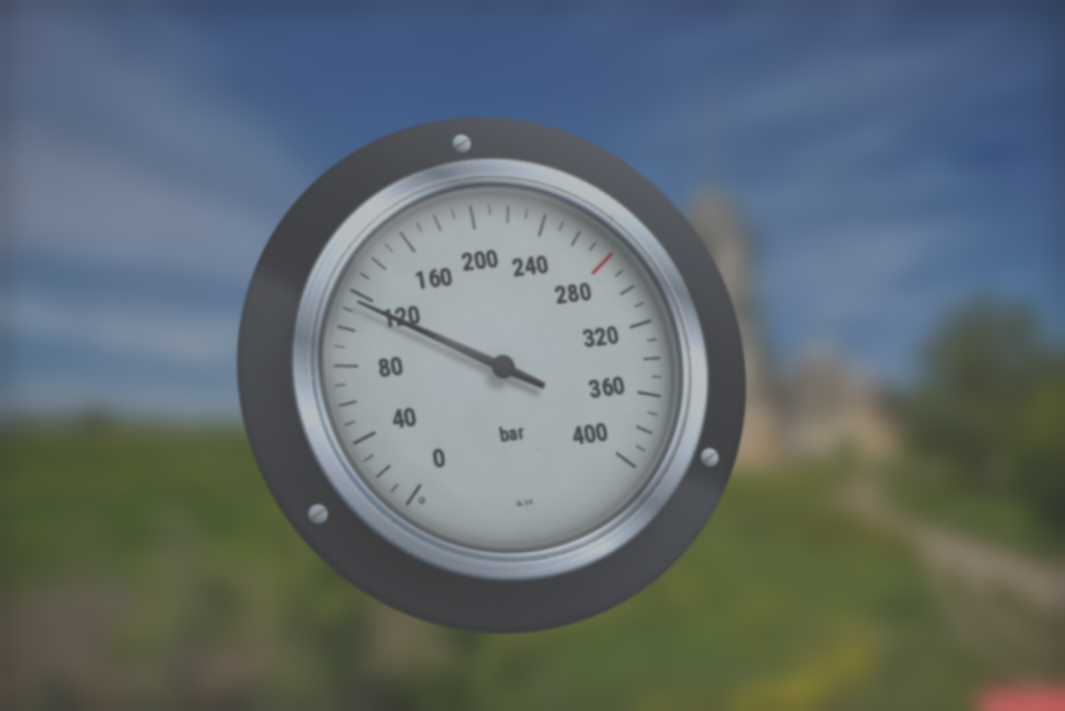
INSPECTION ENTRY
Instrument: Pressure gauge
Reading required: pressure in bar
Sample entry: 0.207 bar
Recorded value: 115 bar
